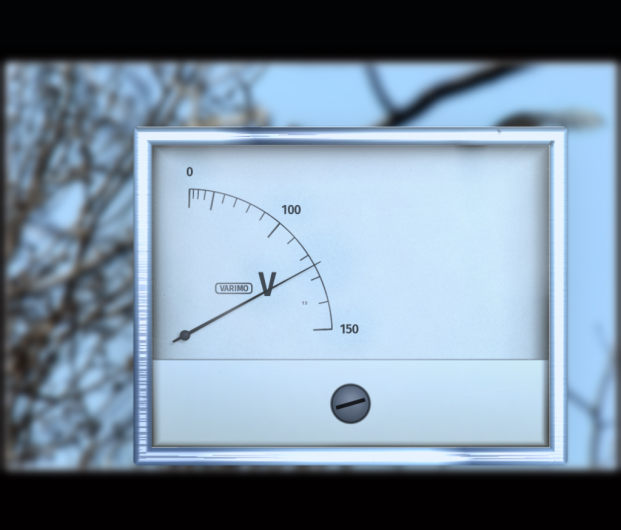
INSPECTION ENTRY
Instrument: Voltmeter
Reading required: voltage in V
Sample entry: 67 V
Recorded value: 125 V
